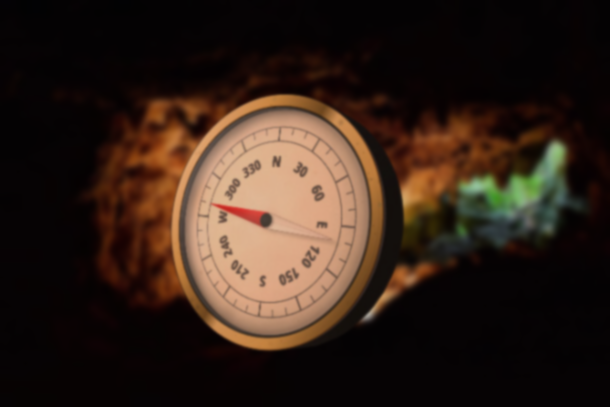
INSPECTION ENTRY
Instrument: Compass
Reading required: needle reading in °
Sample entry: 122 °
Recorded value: 280 °
